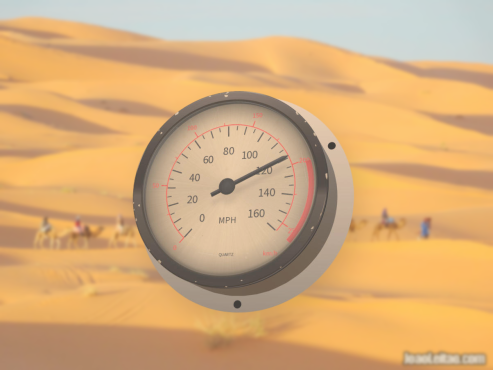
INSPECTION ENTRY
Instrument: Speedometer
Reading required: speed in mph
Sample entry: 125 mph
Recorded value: 120 mph
